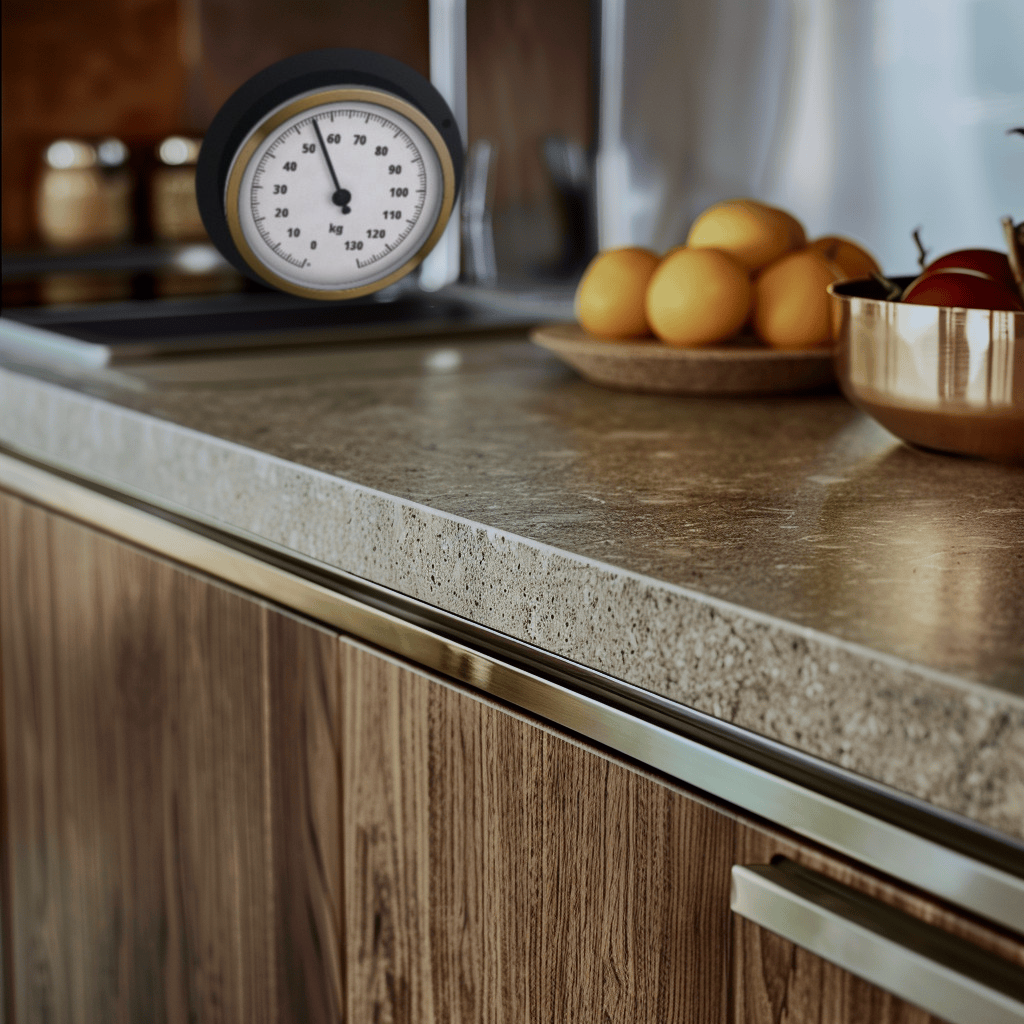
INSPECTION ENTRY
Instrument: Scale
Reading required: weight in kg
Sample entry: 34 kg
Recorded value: 55 kg
